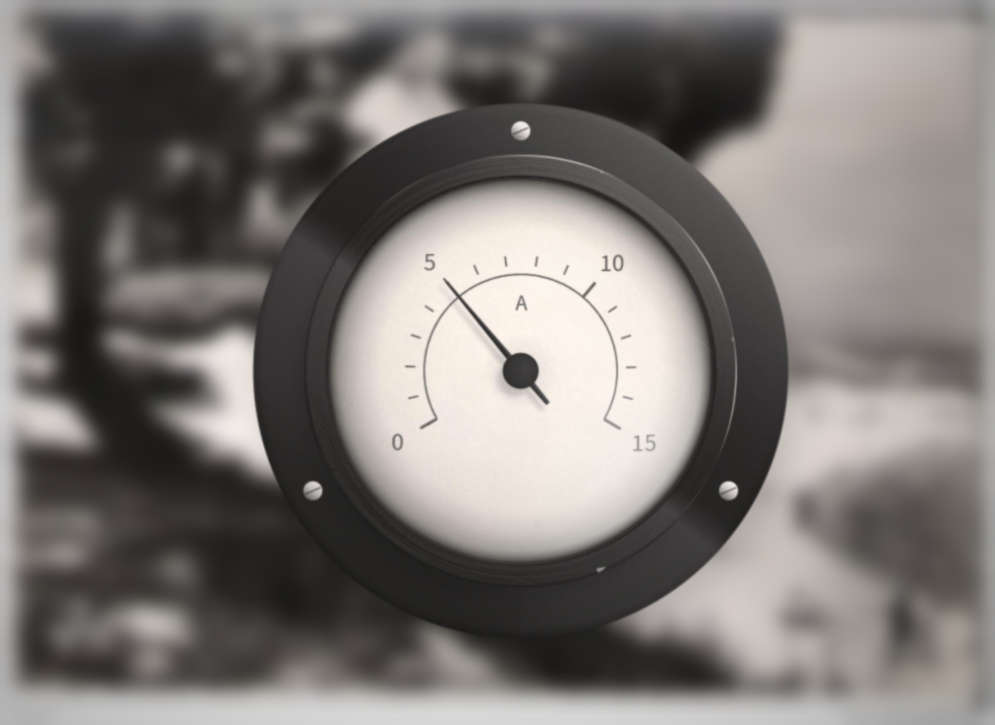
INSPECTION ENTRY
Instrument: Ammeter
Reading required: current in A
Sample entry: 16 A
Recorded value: 5 A
